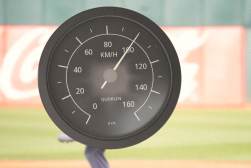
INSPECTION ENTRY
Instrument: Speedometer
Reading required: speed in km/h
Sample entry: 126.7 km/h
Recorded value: 100 km/h
